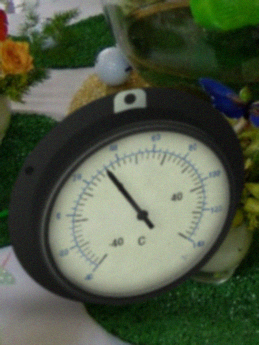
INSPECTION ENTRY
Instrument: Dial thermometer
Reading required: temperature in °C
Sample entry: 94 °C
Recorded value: 0 °C
